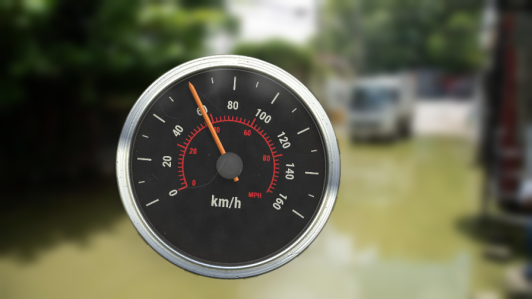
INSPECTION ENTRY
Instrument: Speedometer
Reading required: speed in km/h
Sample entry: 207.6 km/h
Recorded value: 60 km/h
